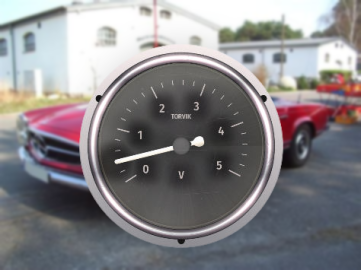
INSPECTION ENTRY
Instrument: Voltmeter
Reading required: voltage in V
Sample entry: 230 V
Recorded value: 0.4 V
